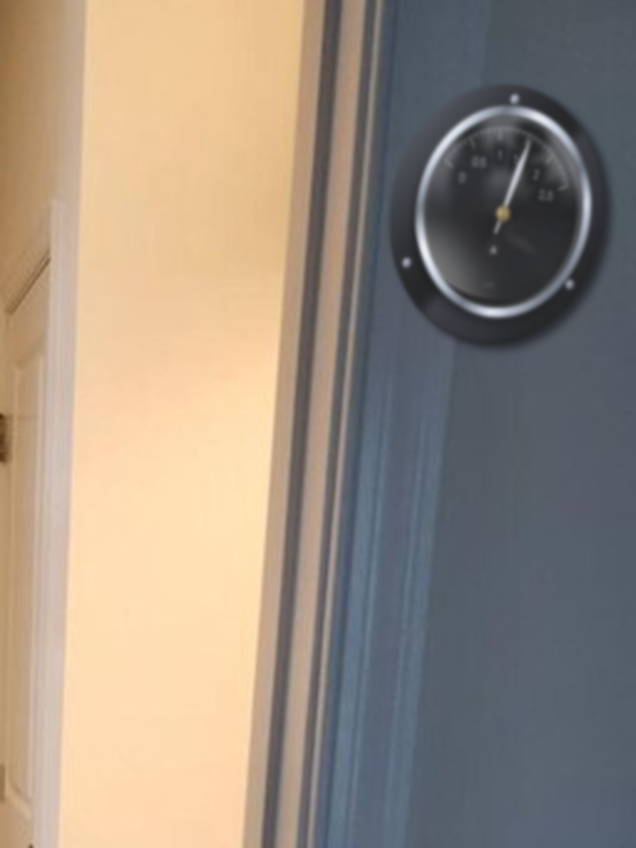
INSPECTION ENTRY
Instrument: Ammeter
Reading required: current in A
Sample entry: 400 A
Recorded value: 1.5 A
